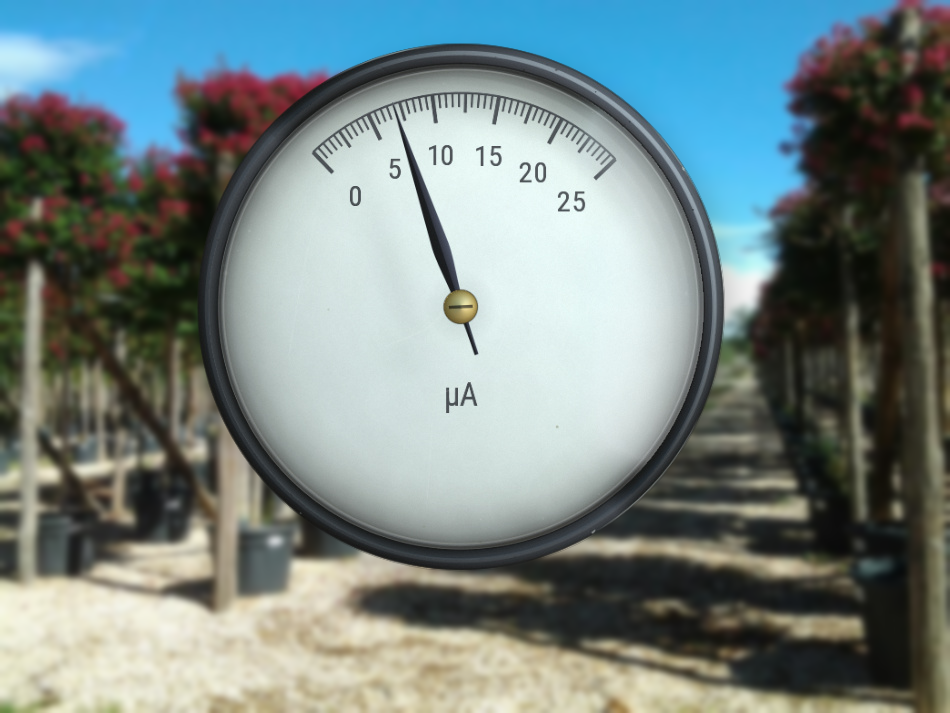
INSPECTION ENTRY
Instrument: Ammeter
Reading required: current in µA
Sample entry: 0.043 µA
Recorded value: 7 µA
